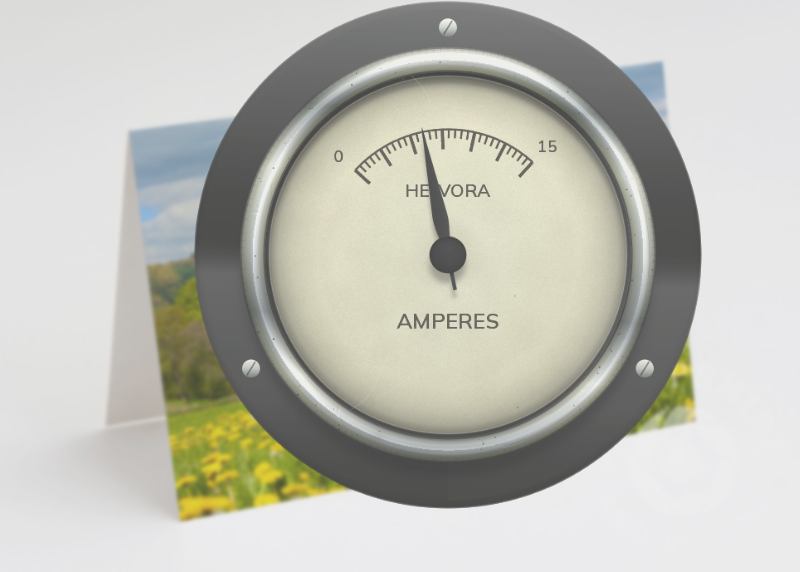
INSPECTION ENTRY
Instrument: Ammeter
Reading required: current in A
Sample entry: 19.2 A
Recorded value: 6 A
